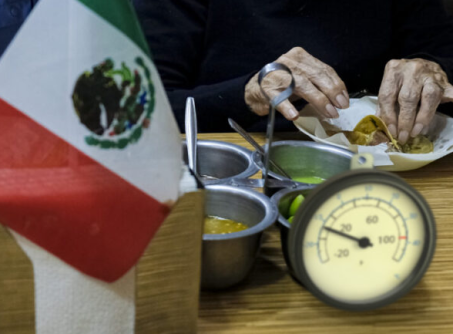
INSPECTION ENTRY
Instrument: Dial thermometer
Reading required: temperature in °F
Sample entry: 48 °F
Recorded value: 10 °F
